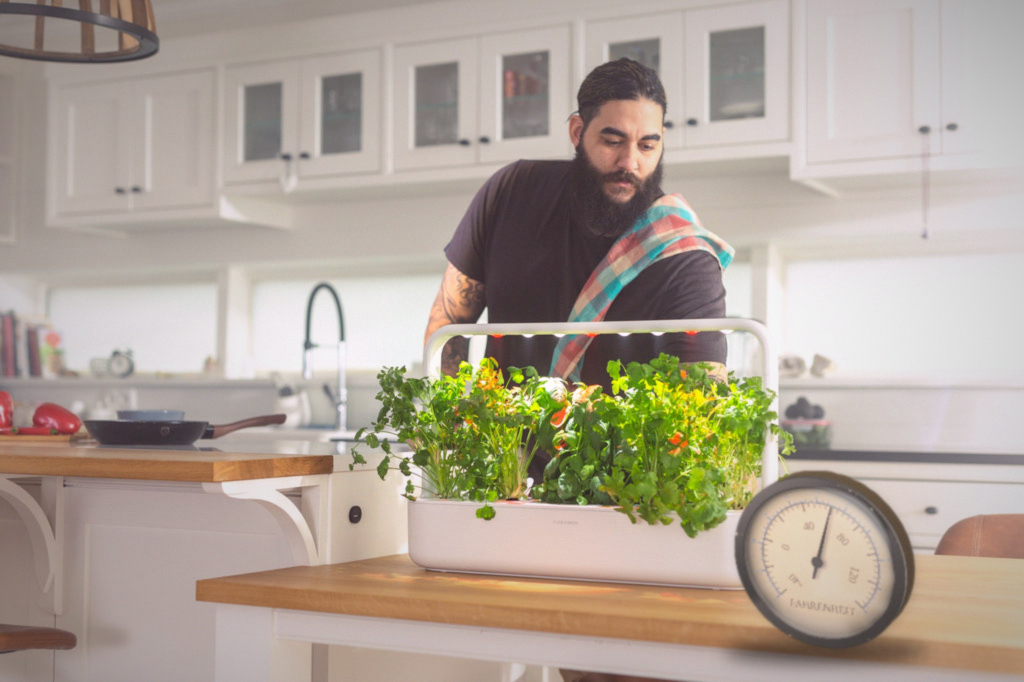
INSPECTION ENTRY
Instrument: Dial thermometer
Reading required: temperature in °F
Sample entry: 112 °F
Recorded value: 60 °F
